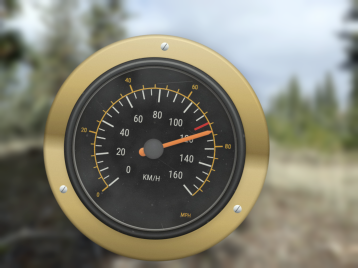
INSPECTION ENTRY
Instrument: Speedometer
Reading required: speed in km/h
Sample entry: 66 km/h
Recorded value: 120 km/h
